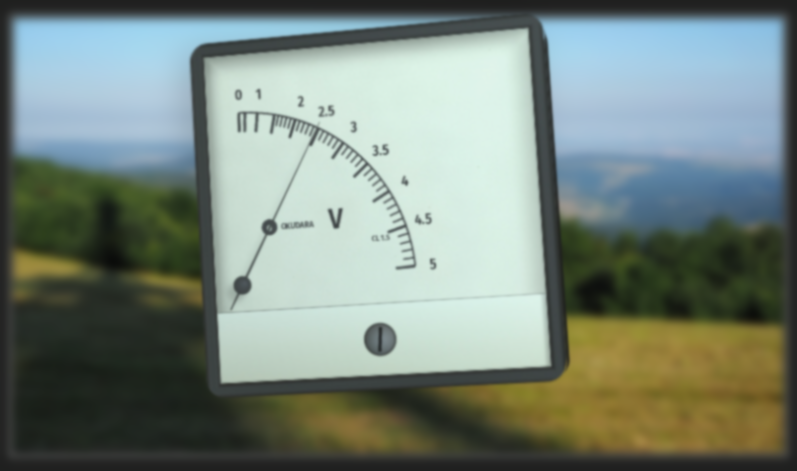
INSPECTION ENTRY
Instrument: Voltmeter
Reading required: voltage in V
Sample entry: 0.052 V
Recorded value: 2.5 V
